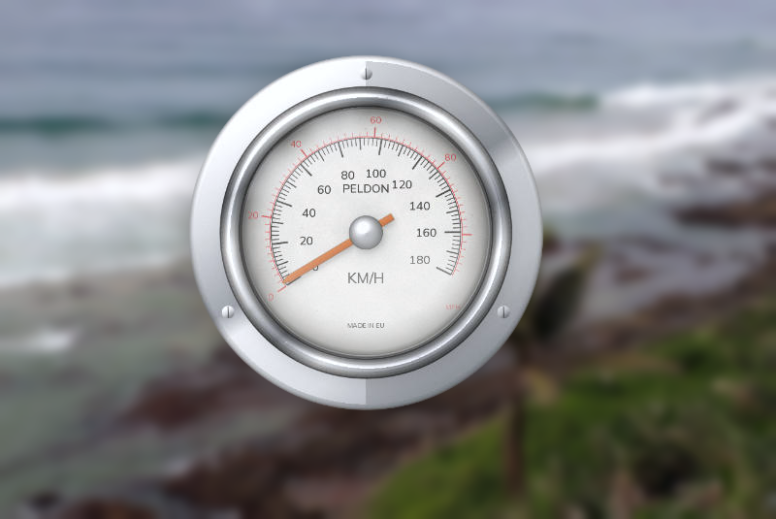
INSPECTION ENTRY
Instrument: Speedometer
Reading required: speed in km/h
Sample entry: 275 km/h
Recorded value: 2 km/h
